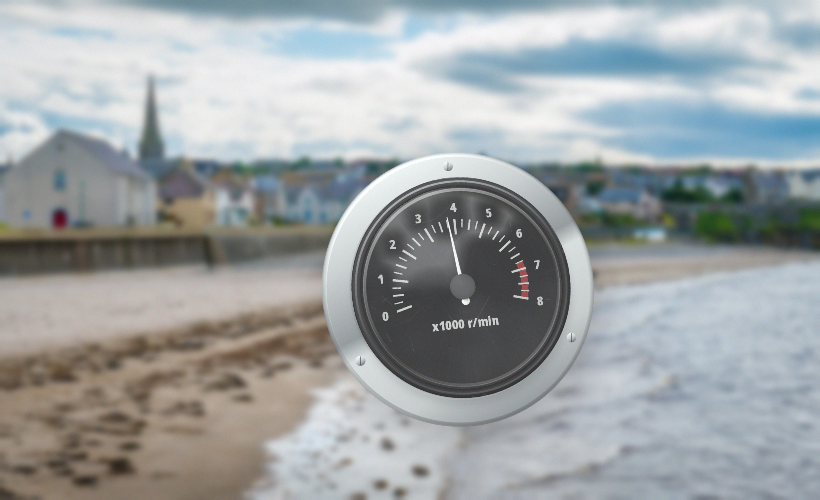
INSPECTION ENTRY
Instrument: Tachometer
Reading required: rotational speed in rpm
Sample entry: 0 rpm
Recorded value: 3750 rpm
